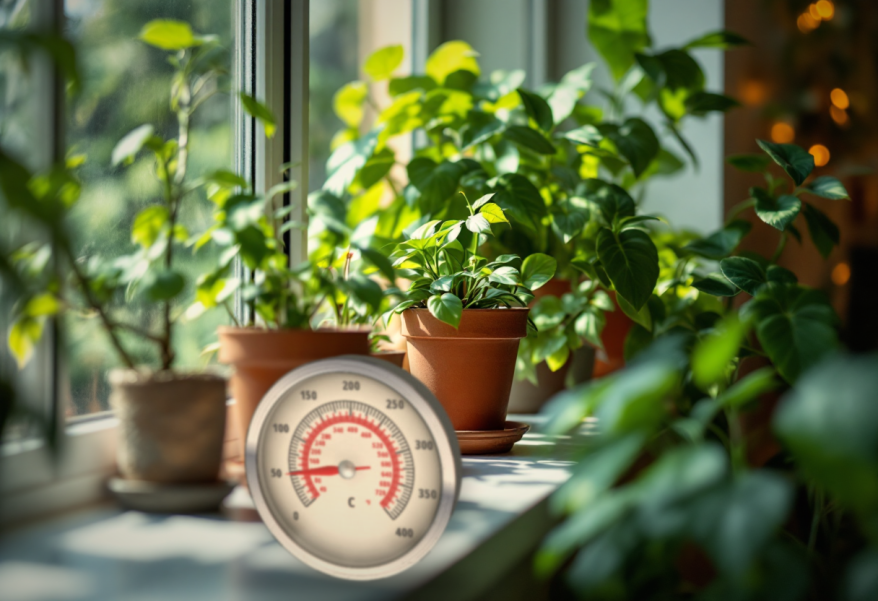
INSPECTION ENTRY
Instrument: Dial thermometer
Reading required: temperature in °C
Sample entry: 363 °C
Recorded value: 50 °C
